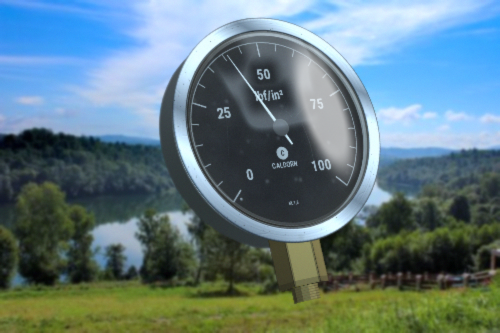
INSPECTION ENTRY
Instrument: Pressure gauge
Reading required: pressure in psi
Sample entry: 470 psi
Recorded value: 40 psi
